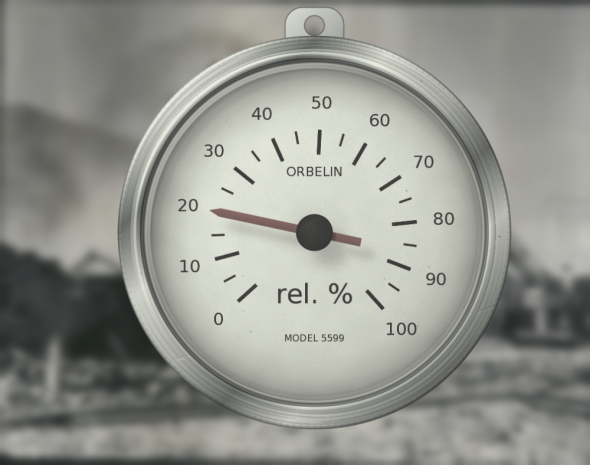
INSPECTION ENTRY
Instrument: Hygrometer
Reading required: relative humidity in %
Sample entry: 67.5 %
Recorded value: 20 %
